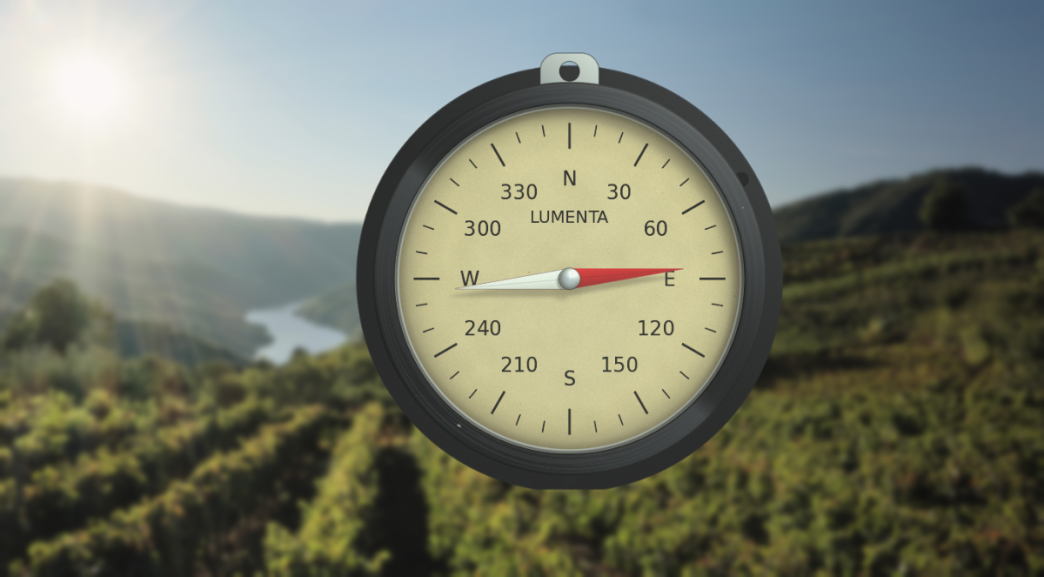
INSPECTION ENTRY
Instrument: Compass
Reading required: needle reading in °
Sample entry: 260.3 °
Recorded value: 85 °
